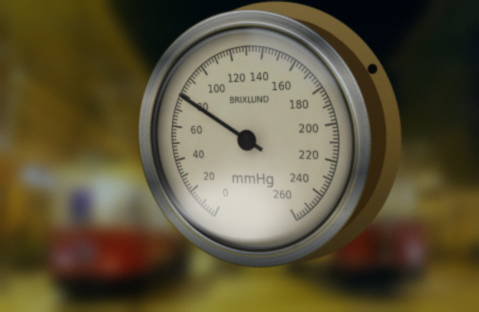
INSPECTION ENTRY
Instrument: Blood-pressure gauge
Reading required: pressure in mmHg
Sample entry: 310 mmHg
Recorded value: 80 mmHg
